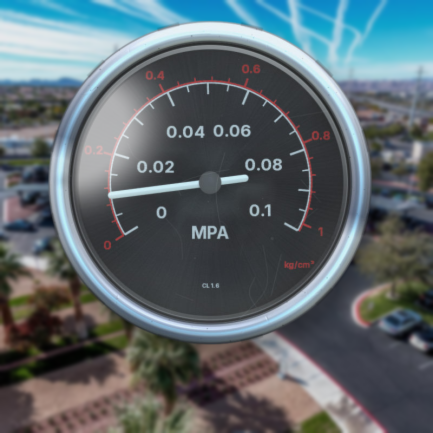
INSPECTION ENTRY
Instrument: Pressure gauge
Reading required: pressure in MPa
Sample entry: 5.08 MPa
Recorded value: 0.01 MPa
